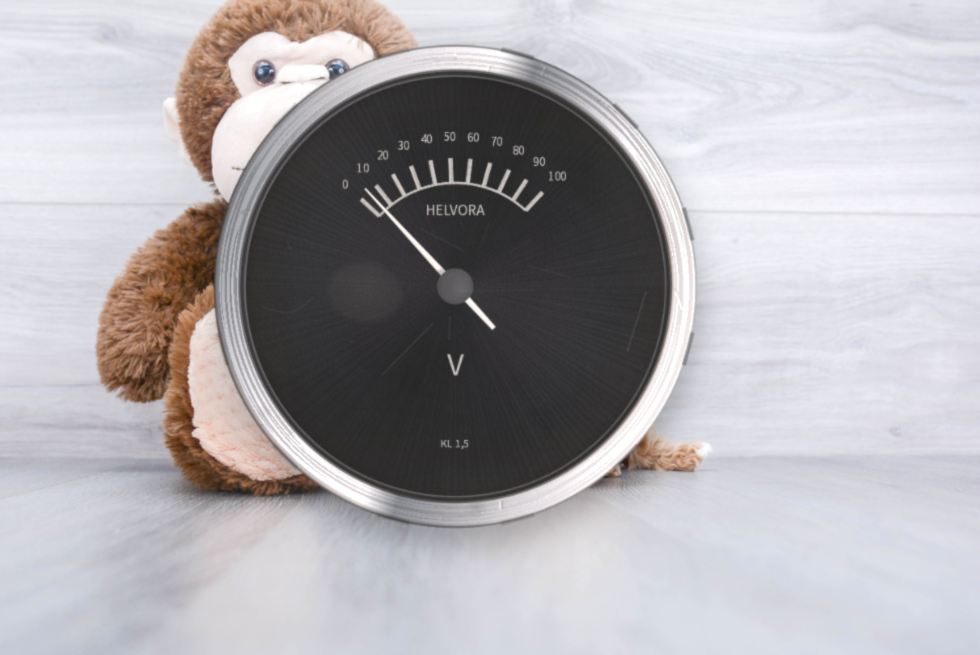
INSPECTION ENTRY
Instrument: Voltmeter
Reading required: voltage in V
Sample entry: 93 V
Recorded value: 5 V
